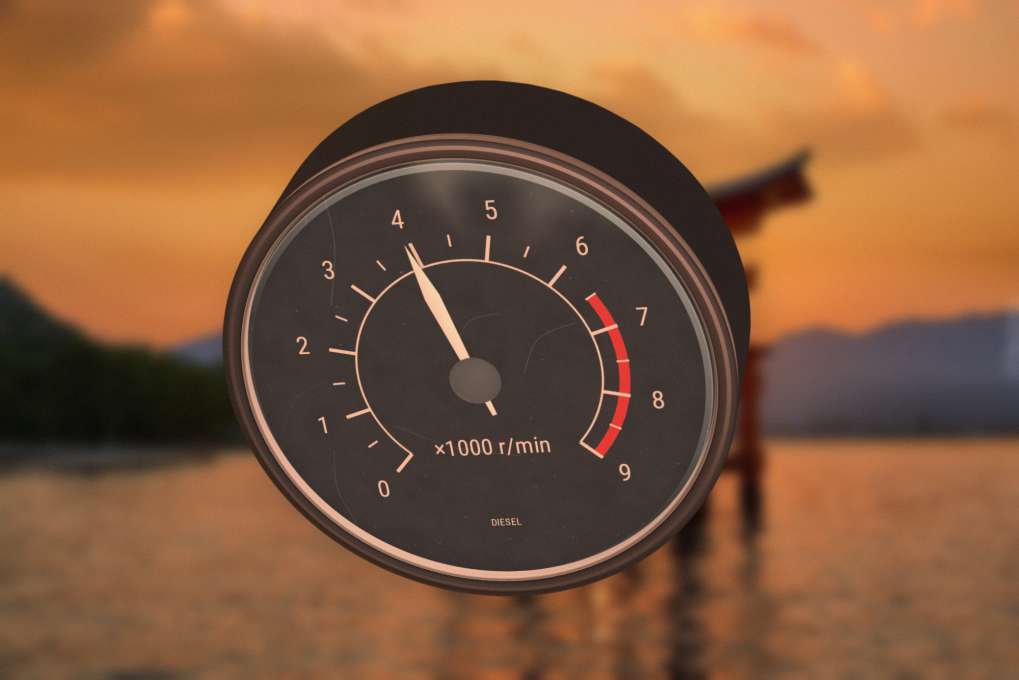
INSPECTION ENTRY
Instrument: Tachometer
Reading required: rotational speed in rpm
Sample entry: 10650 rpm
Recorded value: 4000 rpm
